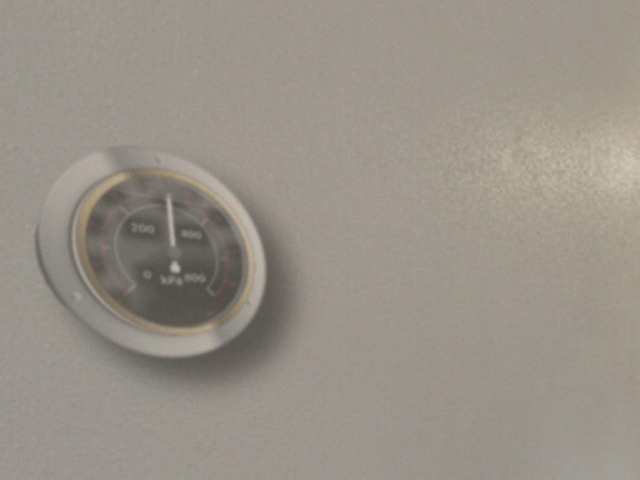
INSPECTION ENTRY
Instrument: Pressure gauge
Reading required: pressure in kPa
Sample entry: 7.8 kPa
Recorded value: 300 kPa
